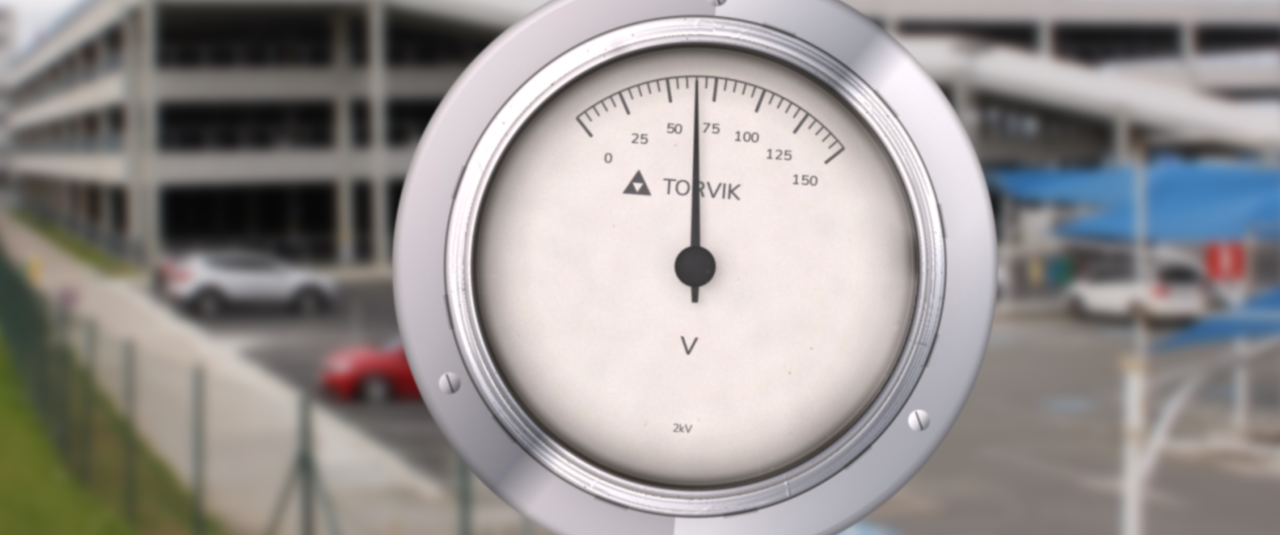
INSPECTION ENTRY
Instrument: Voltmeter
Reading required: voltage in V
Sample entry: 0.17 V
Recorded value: 65 V
